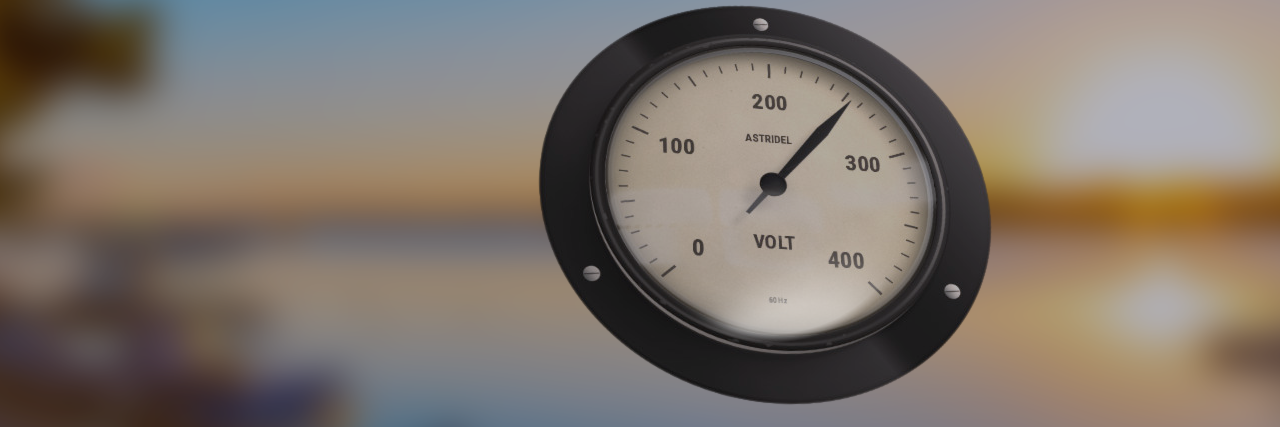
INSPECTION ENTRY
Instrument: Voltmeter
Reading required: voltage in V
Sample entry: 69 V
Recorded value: 255 V
